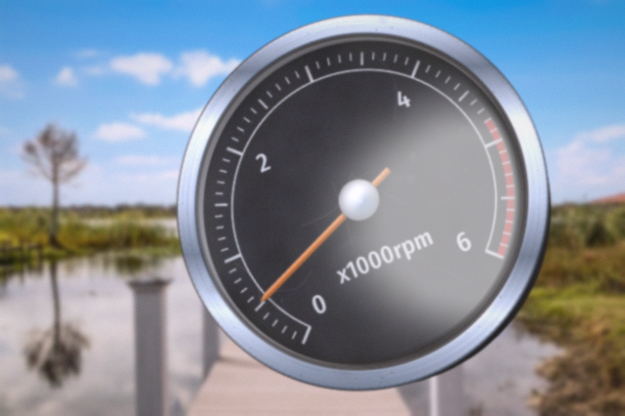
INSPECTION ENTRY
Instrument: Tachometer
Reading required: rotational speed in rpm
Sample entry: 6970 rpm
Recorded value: 500 rpm
